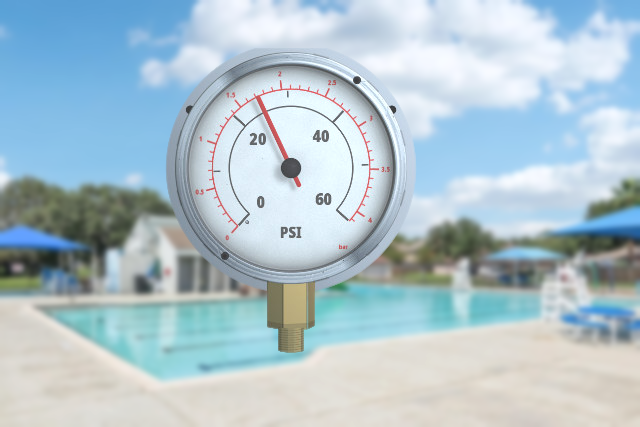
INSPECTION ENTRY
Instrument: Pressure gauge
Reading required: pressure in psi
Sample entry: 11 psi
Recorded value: 25 psi
